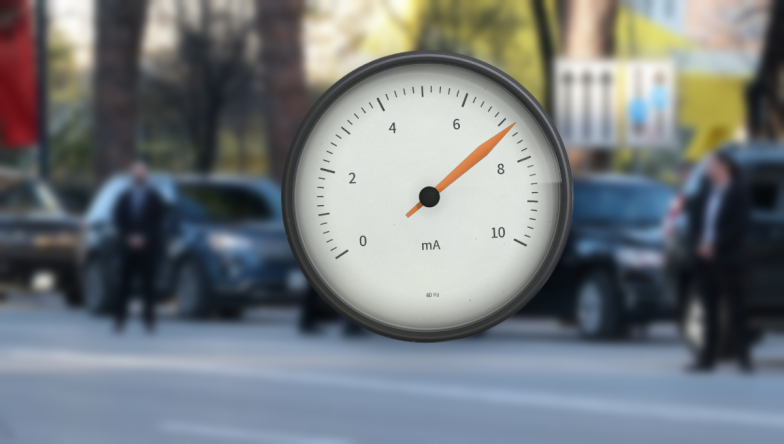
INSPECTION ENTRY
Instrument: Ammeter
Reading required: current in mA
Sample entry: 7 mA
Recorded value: 7.2 mA
